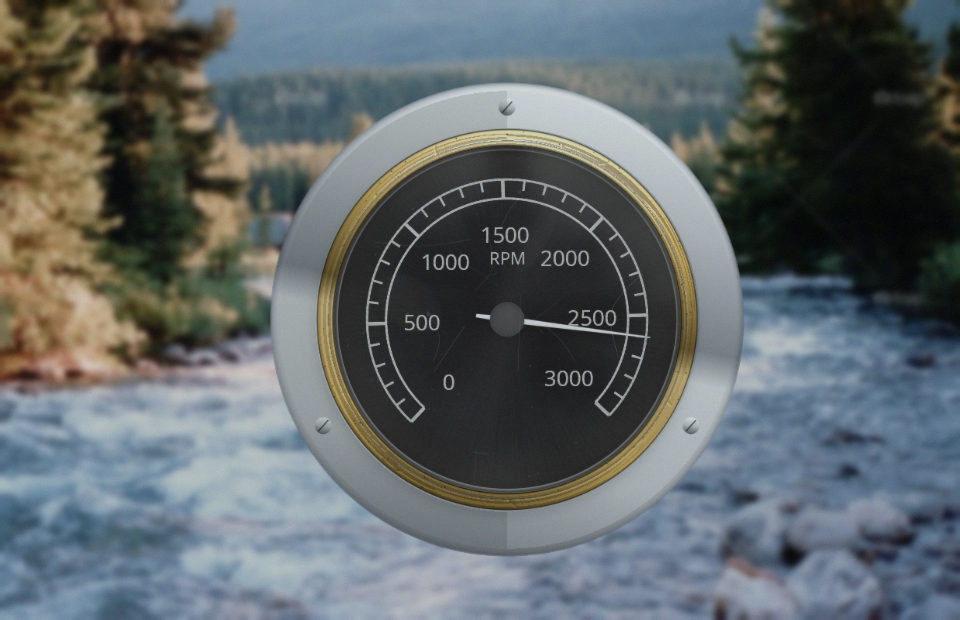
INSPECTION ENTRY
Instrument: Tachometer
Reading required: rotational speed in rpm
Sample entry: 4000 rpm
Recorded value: 2600 rpm
